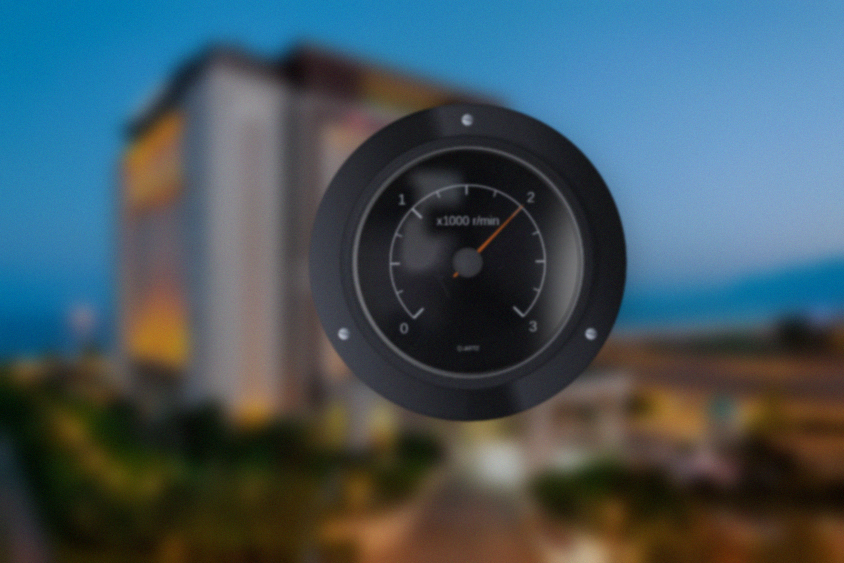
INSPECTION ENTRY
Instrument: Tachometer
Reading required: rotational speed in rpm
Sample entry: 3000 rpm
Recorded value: 2000 rpm
